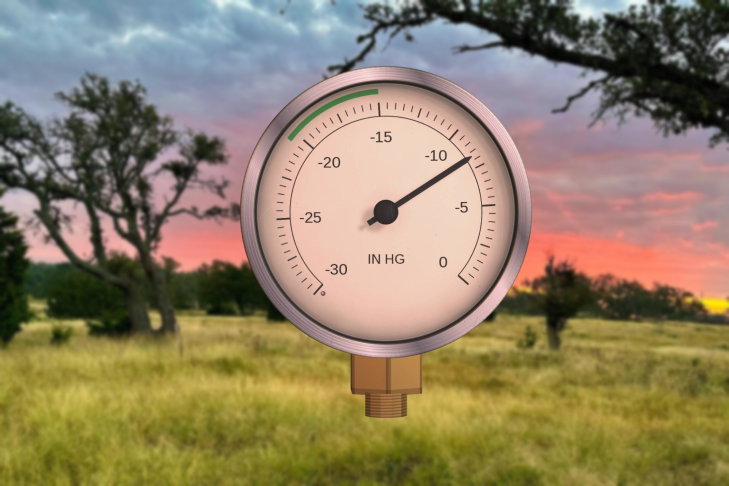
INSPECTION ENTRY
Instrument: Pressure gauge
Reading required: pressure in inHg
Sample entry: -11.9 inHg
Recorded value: -8.25 inHg
